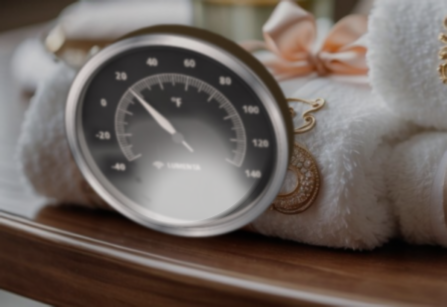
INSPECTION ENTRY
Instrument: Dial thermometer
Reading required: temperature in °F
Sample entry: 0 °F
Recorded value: 20 °F
